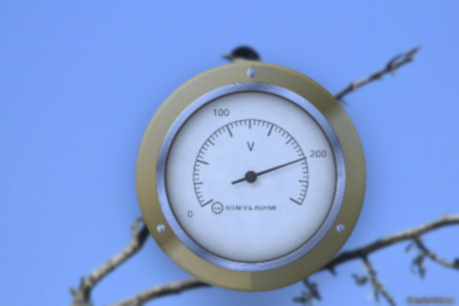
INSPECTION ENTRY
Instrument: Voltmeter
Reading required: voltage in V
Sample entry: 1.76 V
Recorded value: 200 V
